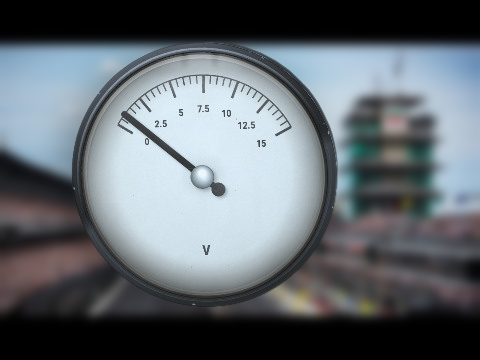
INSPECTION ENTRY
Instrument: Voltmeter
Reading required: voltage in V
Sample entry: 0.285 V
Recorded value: 1 V
